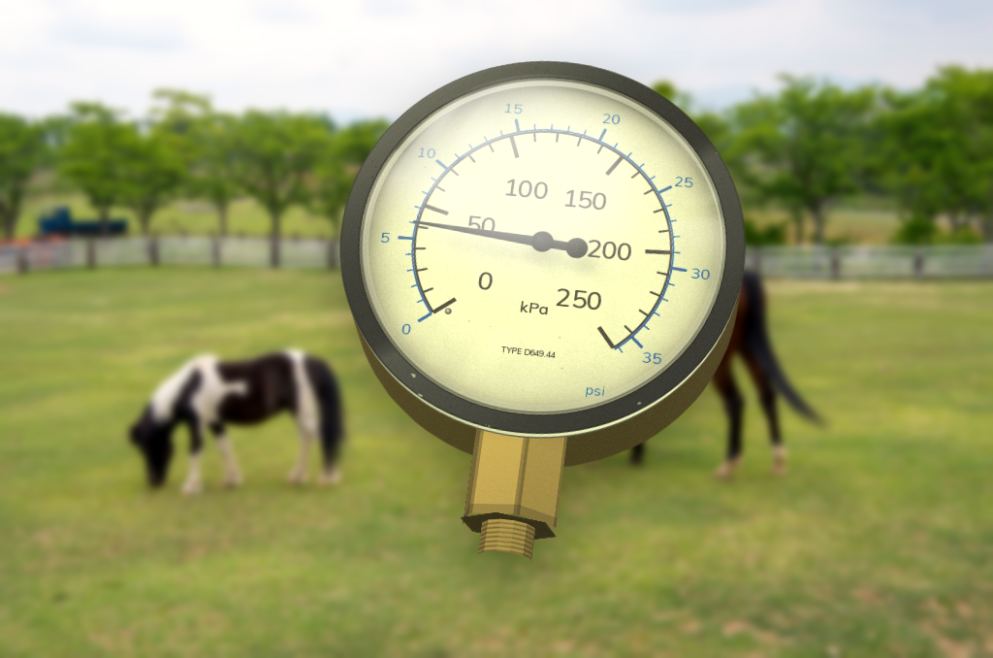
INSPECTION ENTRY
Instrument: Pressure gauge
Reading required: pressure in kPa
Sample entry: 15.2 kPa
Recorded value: 40 kPa
